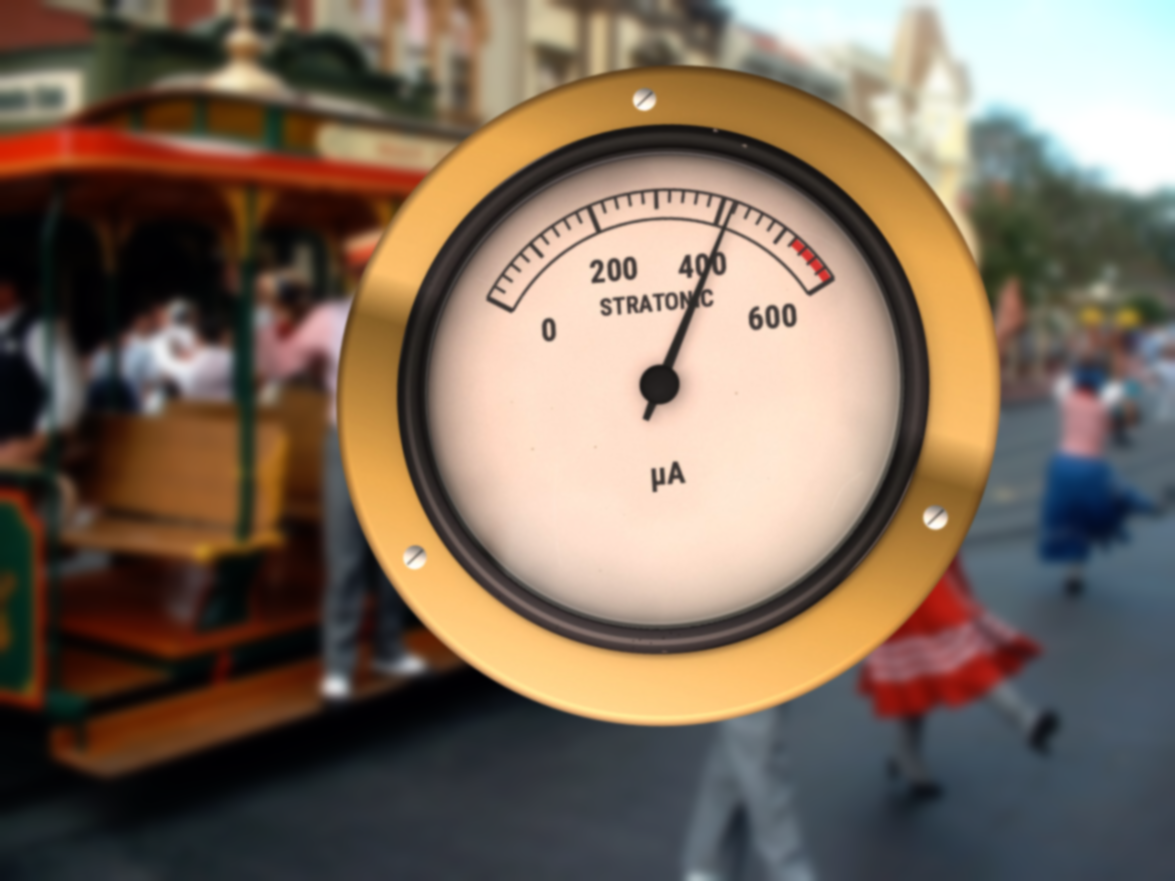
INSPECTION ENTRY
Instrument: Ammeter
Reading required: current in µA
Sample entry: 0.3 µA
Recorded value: 420 µA
